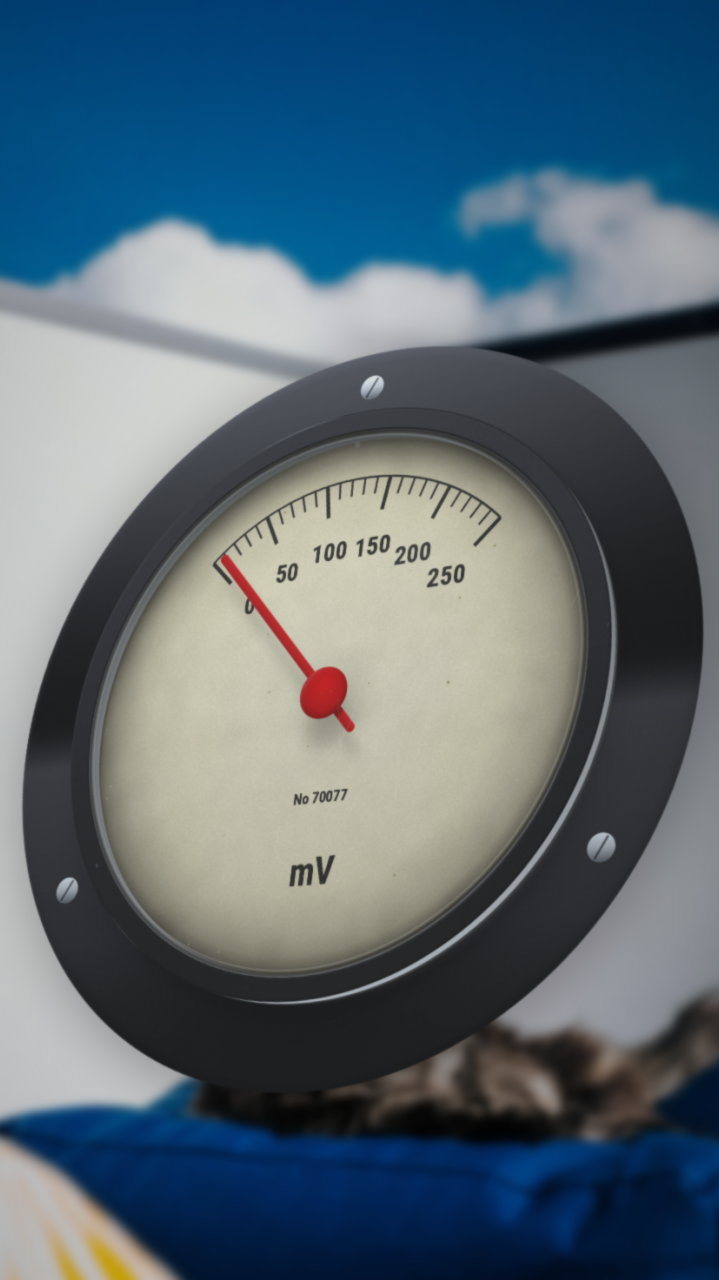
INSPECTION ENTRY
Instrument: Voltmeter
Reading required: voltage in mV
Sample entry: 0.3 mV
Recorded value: 10 mV
